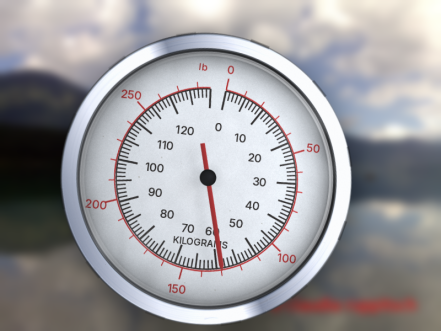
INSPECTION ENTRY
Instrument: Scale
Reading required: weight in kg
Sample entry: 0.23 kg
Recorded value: 59 kg
